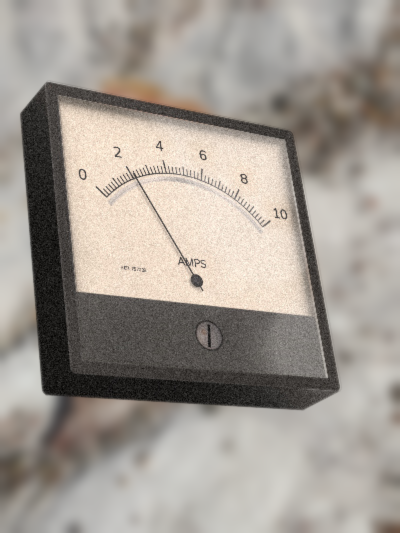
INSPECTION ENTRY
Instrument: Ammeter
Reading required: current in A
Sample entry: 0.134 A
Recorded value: 2 A
